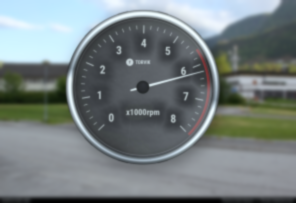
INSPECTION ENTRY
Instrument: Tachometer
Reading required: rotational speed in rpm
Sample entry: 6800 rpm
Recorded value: 6200 rpm
